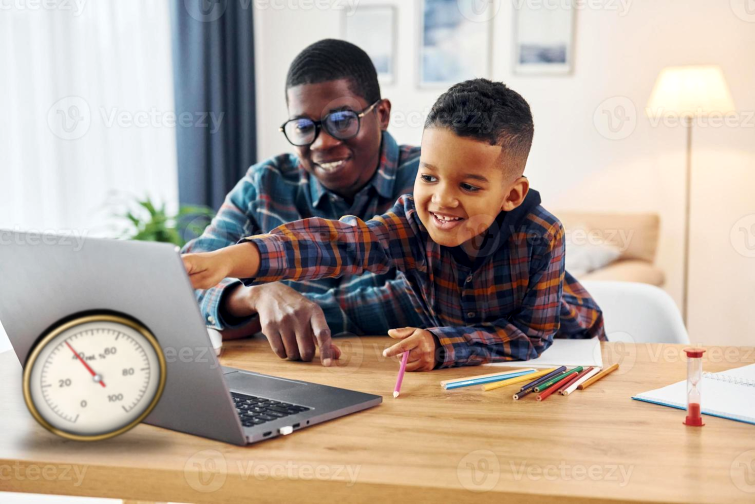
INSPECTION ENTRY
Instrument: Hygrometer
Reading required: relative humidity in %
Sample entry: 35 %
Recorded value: 40 %
